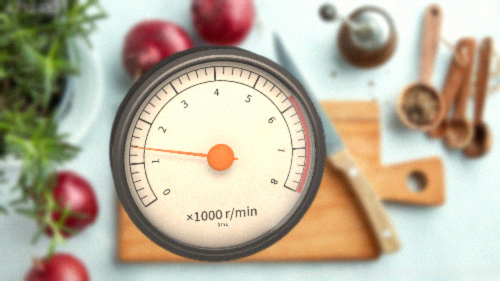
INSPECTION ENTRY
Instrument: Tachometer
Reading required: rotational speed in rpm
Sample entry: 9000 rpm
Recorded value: 1400 rpm
